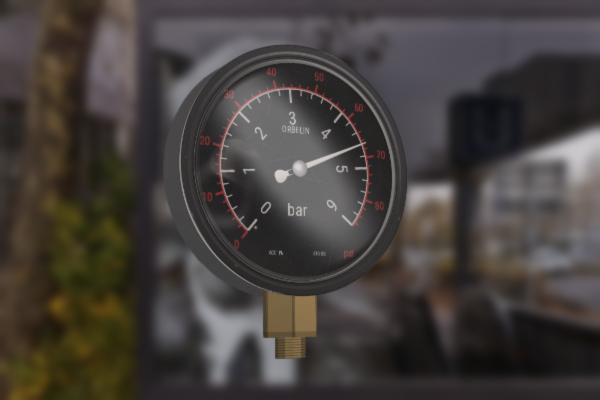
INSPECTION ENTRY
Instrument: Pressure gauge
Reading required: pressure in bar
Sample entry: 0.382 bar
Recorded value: 4.6 bar
